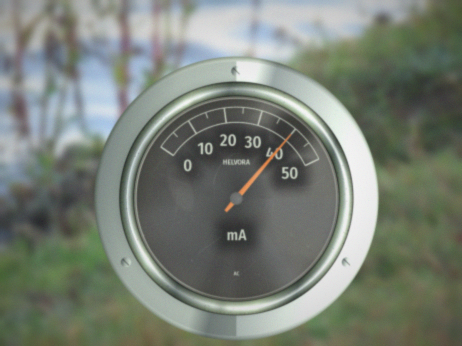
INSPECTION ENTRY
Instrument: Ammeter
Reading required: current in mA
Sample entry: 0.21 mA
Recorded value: 40 mA
